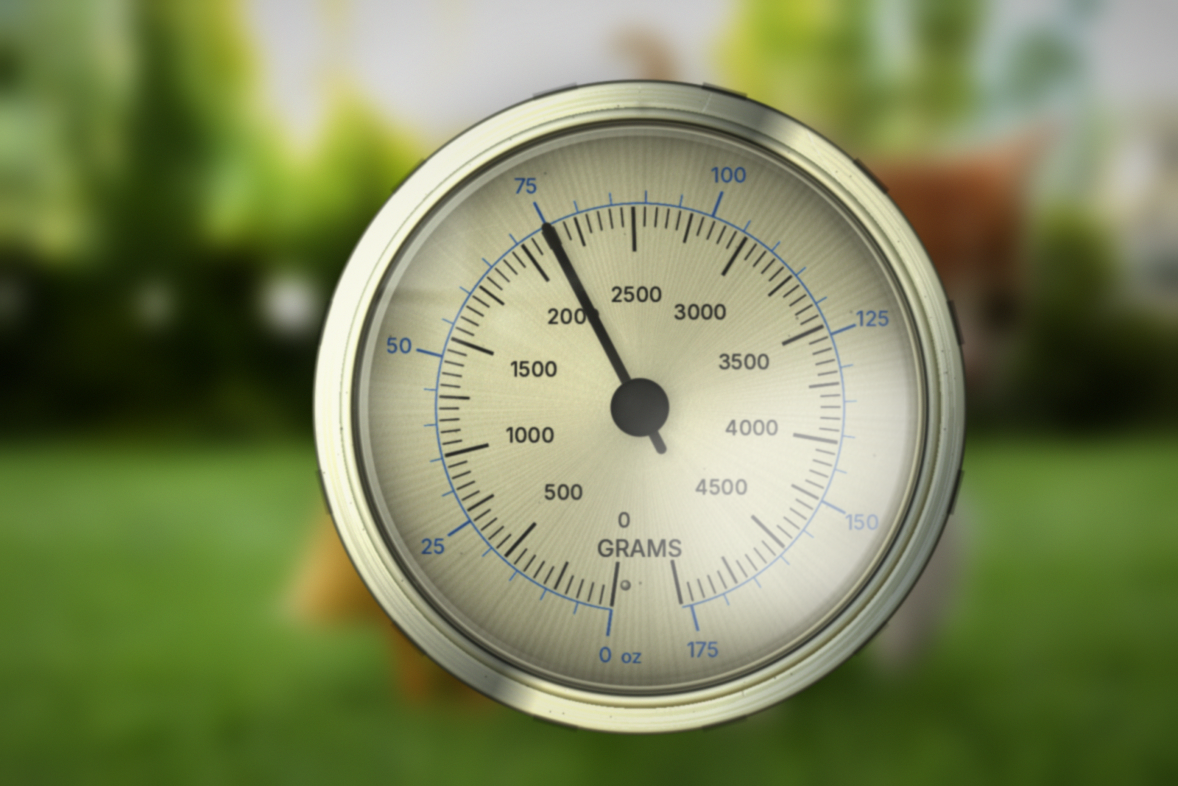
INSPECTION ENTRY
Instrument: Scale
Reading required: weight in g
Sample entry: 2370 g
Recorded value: 2125 g
